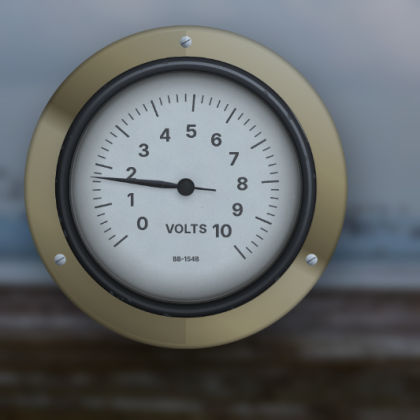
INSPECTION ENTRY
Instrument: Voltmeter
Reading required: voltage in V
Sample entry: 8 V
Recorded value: 1.7 V
